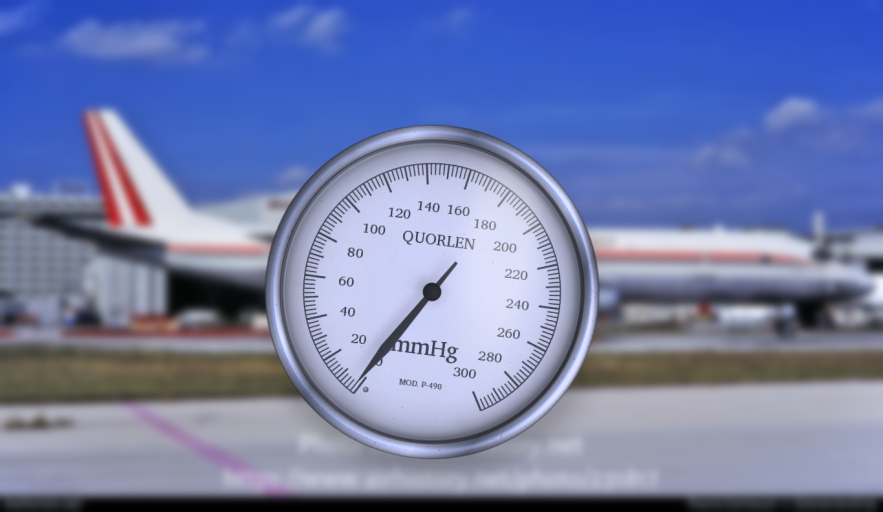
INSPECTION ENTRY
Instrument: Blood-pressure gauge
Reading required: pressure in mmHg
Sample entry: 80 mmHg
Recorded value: 2 mmHg
